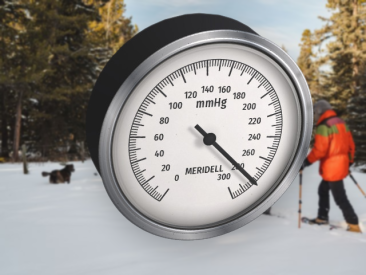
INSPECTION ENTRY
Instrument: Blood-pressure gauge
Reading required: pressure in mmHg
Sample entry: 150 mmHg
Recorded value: 280 mmHg
